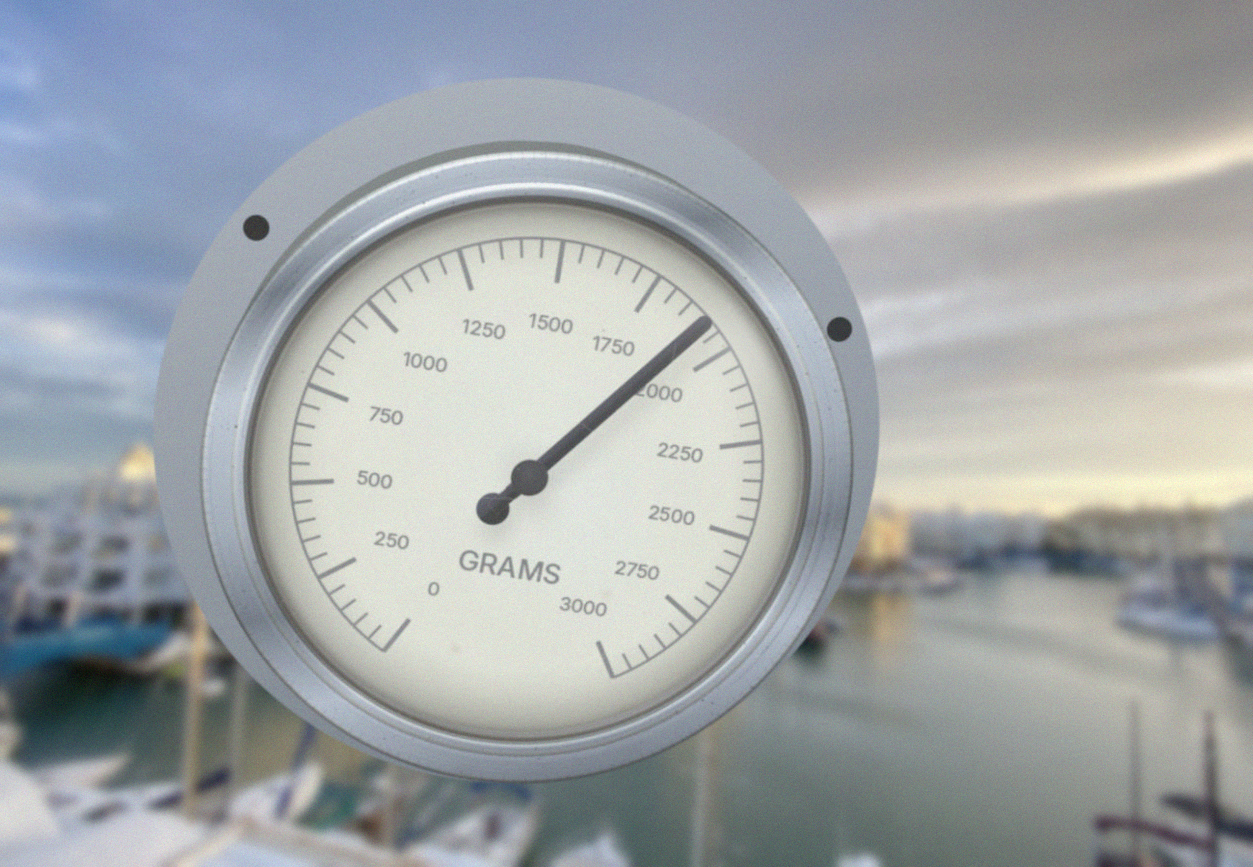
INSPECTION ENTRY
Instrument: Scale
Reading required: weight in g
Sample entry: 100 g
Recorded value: 1900 g
